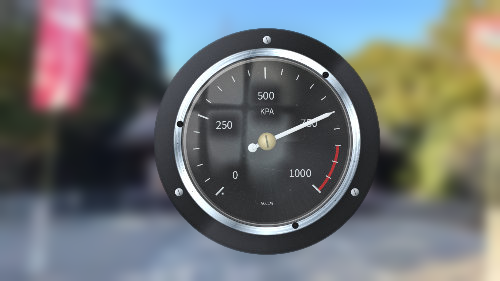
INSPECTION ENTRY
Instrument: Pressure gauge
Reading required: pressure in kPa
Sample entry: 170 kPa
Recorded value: 750 kPa
